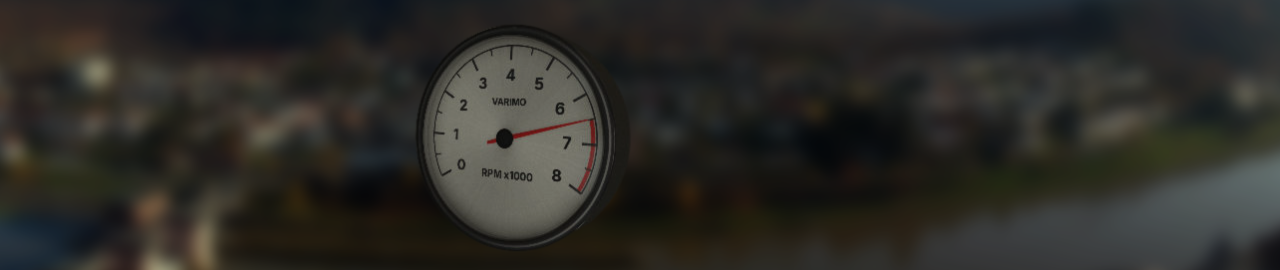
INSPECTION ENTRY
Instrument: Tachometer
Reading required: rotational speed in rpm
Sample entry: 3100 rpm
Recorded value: 6500 rpm
